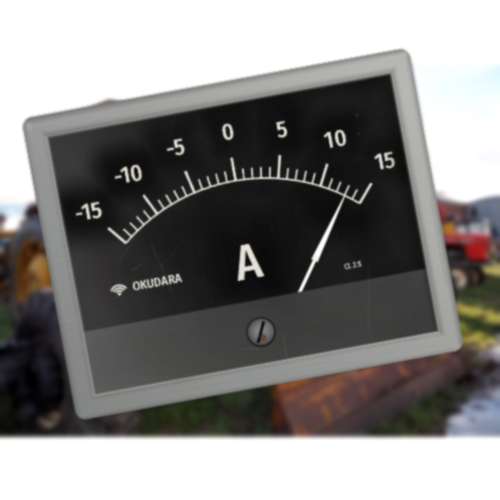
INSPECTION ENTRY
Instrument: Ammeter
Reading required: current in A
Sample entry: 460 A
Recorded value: 13 A
